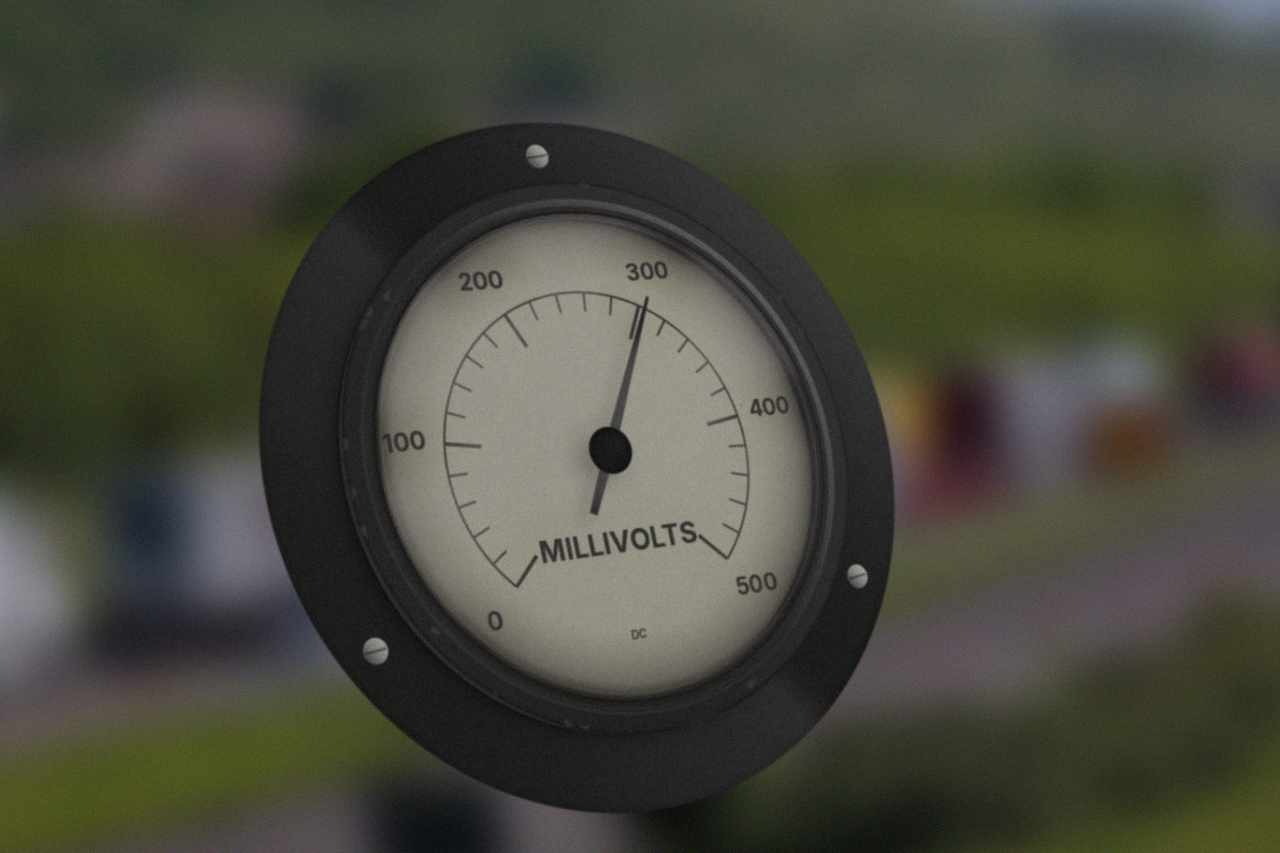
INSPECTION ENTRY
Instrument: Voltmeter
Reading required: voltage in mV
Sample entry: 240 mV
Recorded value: 300 mV
